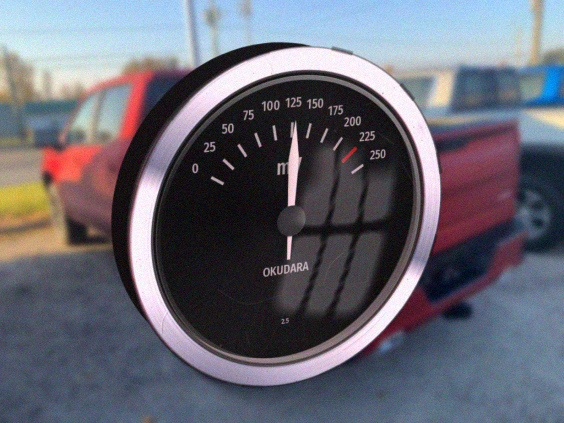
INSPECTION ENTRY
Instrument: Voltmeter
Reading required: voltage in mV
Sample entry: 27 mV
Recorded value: 125 mV
